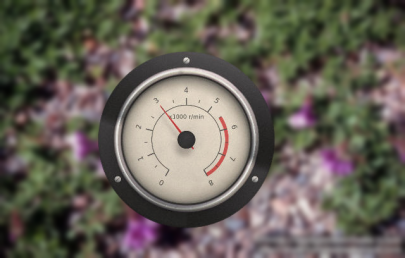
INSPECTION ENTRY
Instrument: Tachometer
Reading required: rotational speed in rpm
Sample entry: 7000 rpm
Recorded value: 3000 rpm
